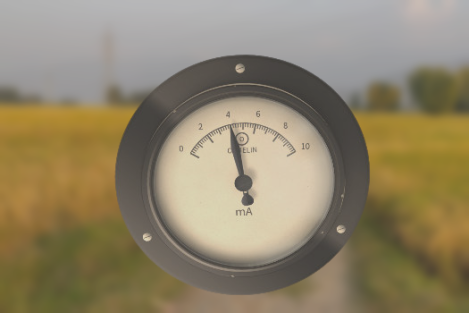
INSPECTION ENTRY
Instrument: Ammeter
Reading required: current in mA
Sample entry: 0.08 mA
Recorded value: 4 mA
